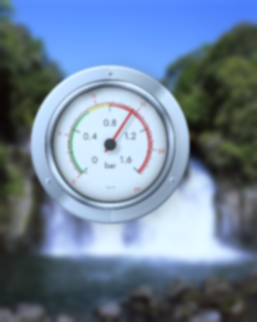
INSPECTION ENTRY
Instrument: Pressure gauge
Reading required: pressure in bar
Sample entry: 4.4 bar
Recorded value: 1 bar
